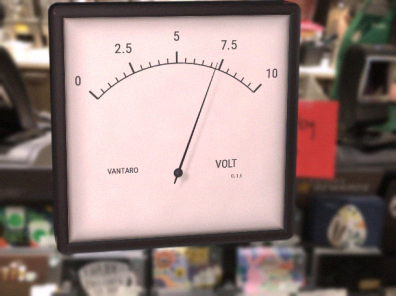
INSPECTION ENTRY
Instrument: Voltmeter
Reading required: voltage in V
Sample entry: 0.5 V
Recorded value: 7.25 V
